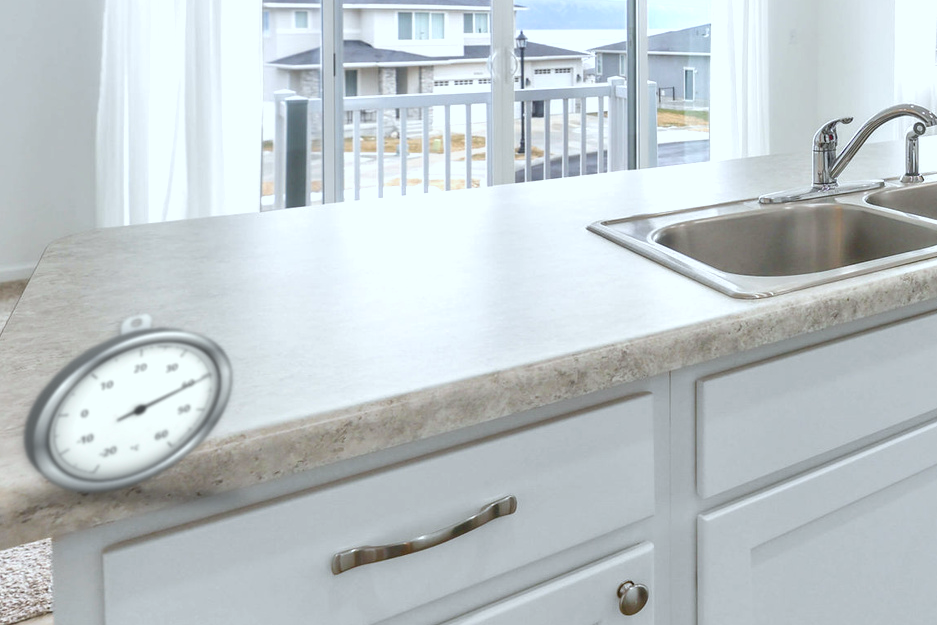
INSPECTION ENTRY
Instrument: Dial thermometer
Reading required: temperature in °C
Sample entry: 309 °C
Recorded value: 40 °C
